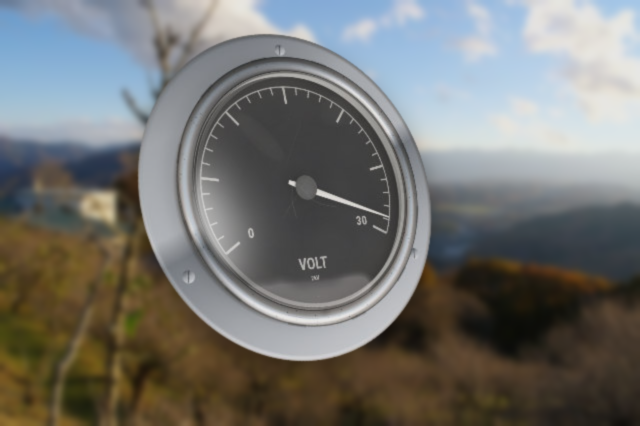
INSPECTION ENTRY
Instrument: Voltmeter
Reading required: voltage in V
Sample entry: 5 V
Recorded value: 29 V
